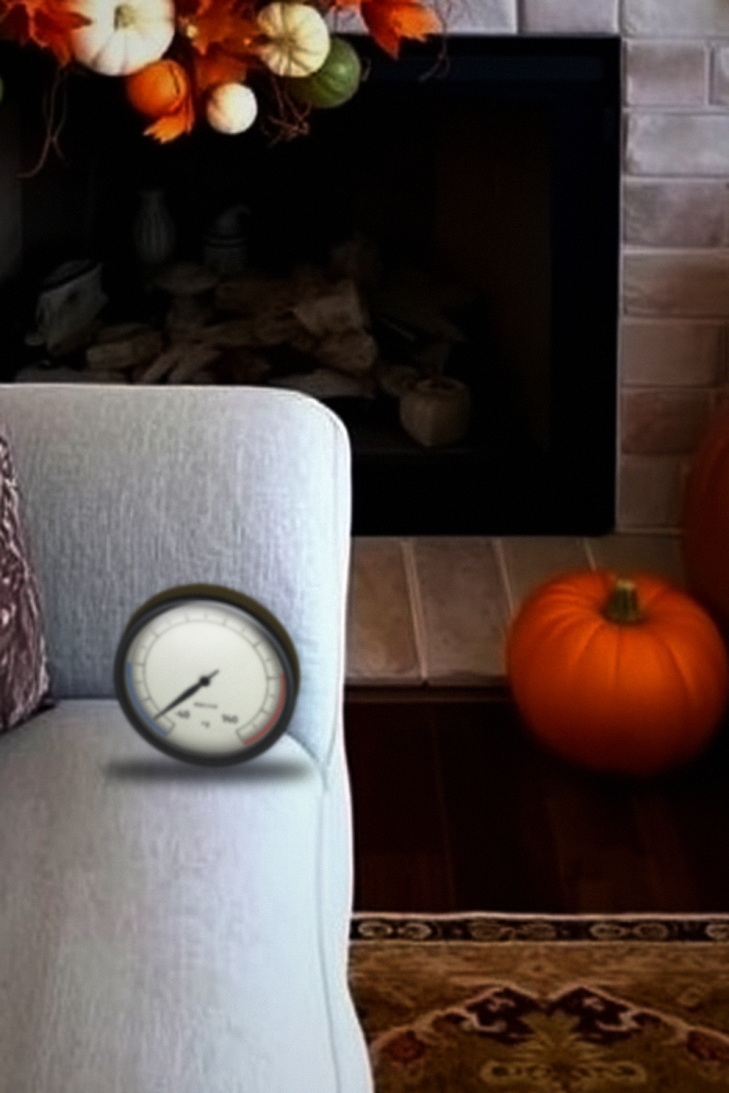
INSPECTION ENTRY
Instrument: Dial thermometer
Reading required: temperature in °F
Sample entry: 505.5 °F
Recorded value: -30 °F
